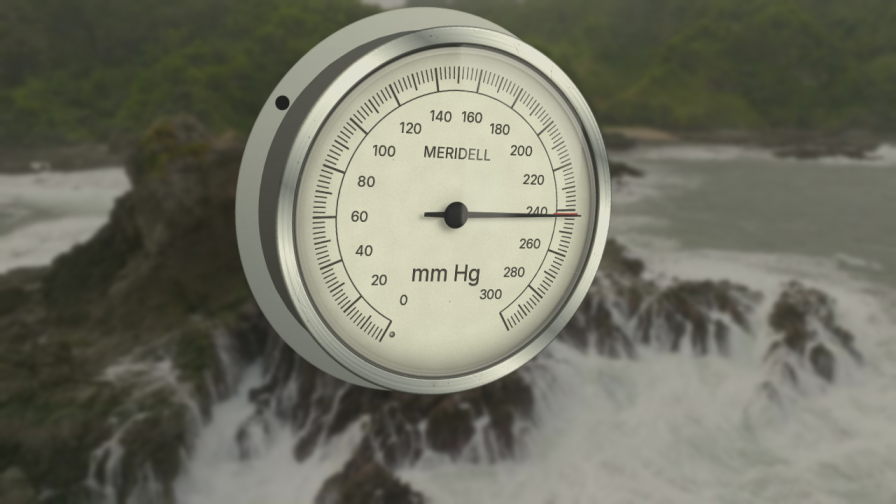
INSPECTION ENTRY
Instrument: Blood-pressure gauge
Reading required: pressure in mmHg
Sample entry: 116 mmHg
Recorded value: 242 mmHg
